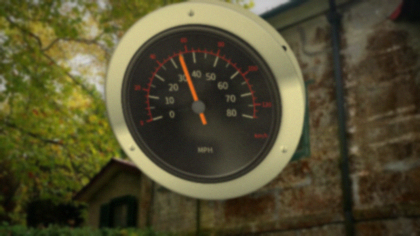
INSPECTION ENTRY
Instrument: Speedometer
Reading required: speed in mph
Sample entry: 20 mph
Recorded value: 35 mph
